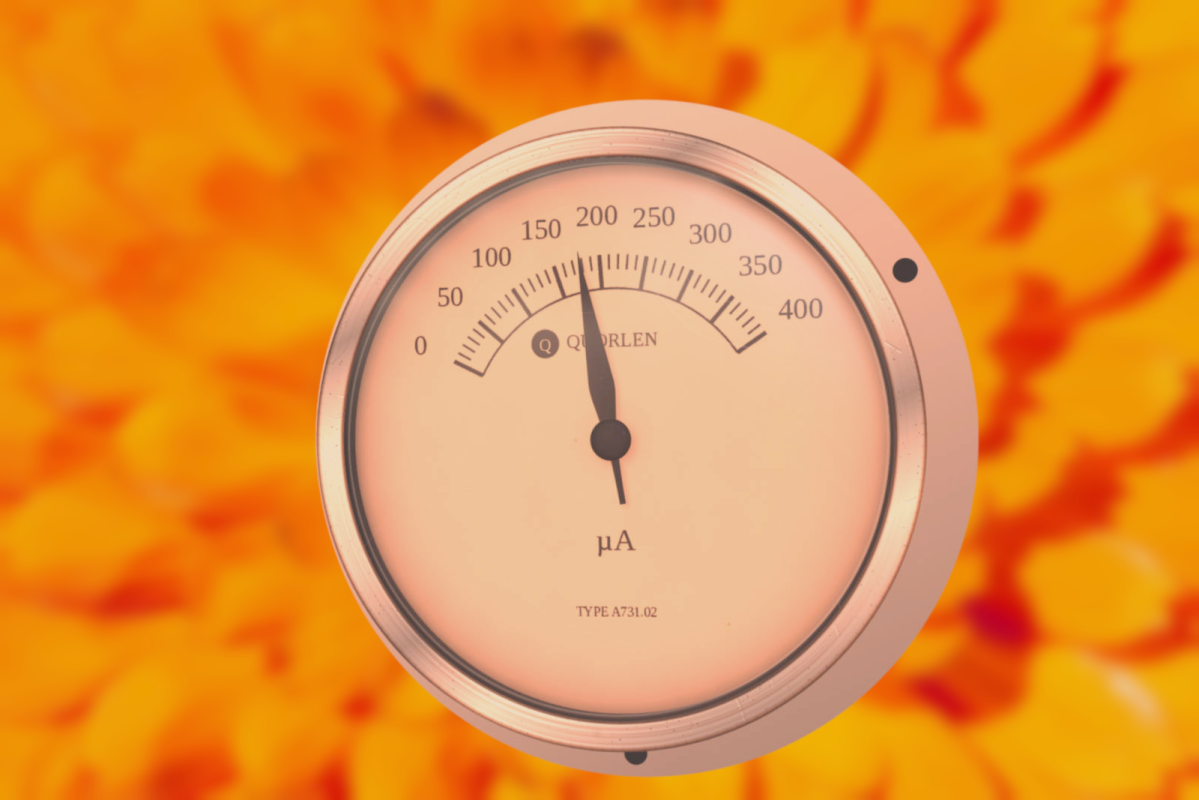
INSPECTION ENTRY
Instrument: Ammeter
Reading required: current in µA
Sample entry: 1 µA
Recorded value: 180 µA
